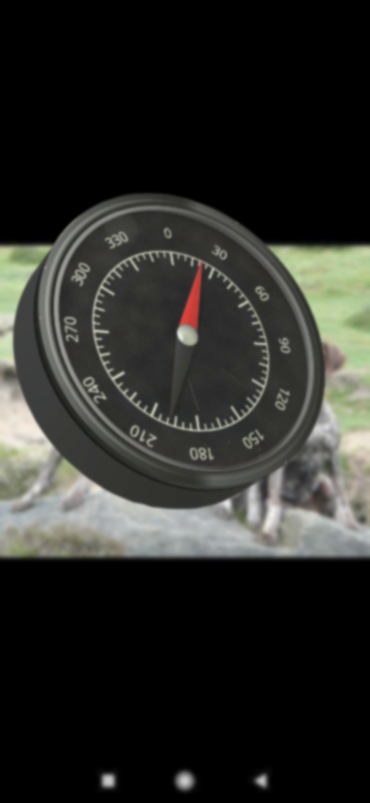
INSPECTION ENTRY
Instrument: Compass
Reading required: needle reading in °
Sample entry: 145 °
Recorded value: 20 °
